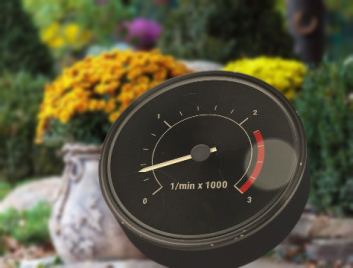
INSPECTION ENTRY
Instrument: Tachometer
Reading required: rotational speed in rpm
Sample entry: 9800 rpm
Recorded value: 300 rpm
